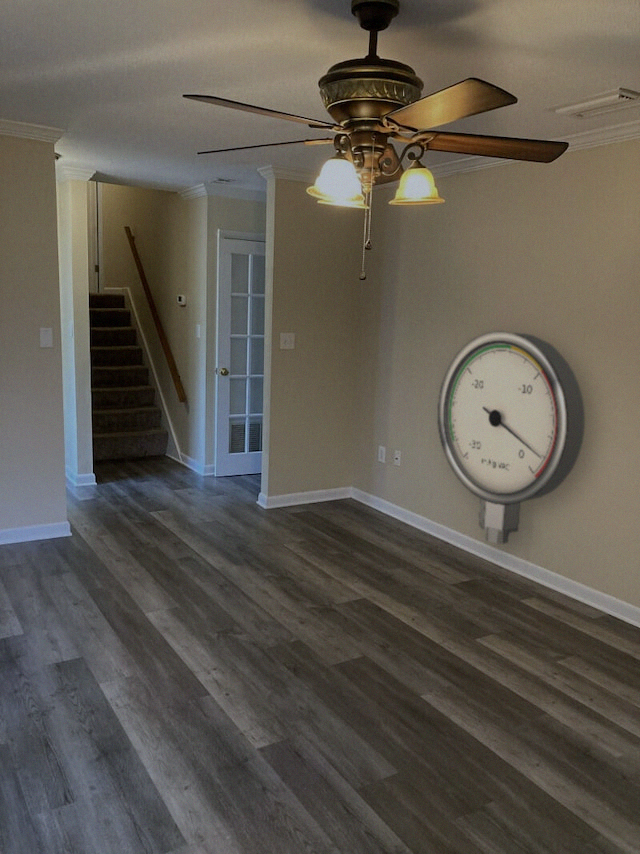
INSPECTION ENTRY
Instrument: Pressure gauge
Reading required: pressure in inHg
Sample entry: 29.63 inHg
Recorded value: -2 inHg
